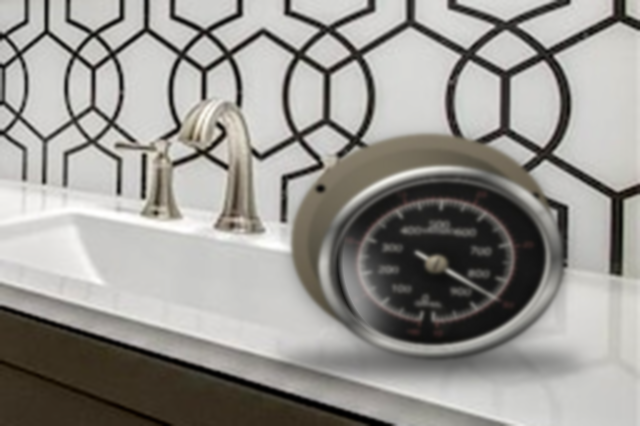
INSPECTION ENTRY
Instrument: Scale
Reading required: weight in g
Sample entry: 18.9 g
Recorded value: 850 g
